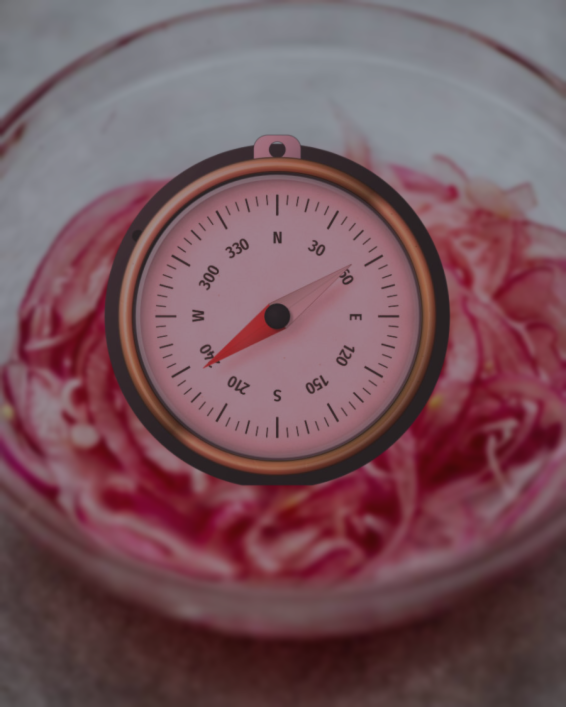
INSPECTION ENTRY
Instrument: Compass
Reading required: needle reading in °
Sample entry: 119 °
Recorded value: 235 °
